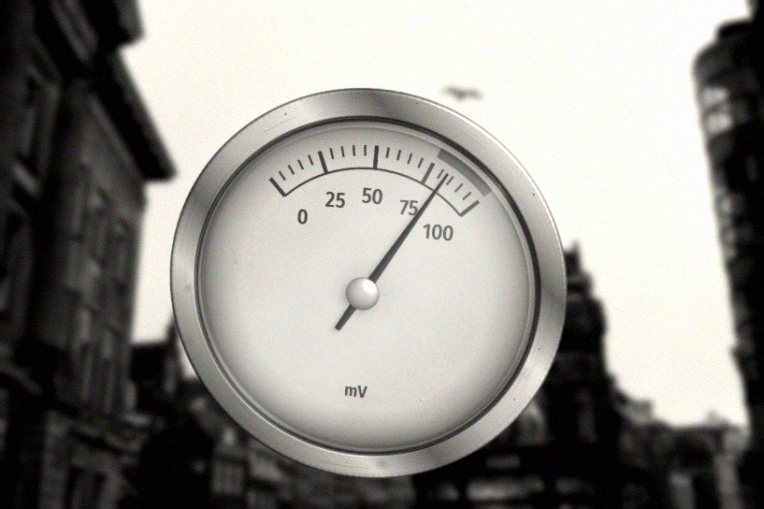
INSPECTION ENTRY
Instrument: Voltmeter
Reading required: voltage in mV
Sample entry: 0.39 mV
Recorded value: 82.5 mV
